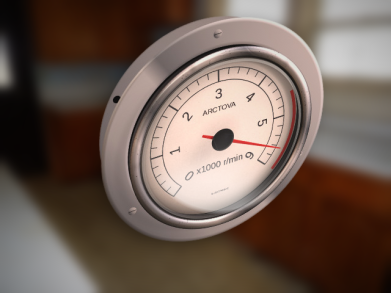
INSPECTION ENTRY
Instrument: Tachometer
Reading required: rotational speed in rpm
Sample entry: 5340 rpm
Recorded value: 5600 rpm
